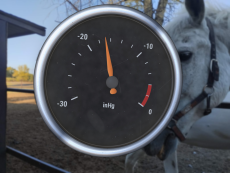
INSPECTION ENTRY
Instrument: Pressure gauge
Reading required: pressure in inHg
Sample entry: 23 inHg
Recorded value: -17 inHg
